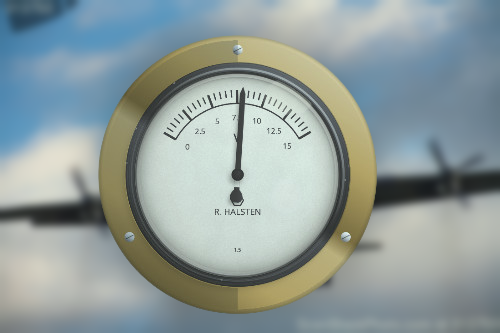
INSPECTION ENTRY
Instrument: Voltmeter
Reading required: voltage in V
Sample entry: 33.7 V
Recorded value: 8 V
